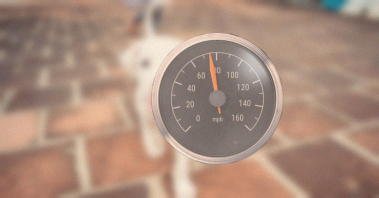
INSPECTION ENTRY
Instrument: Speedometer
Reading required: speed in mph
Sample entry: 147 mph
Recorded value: 75 mph
